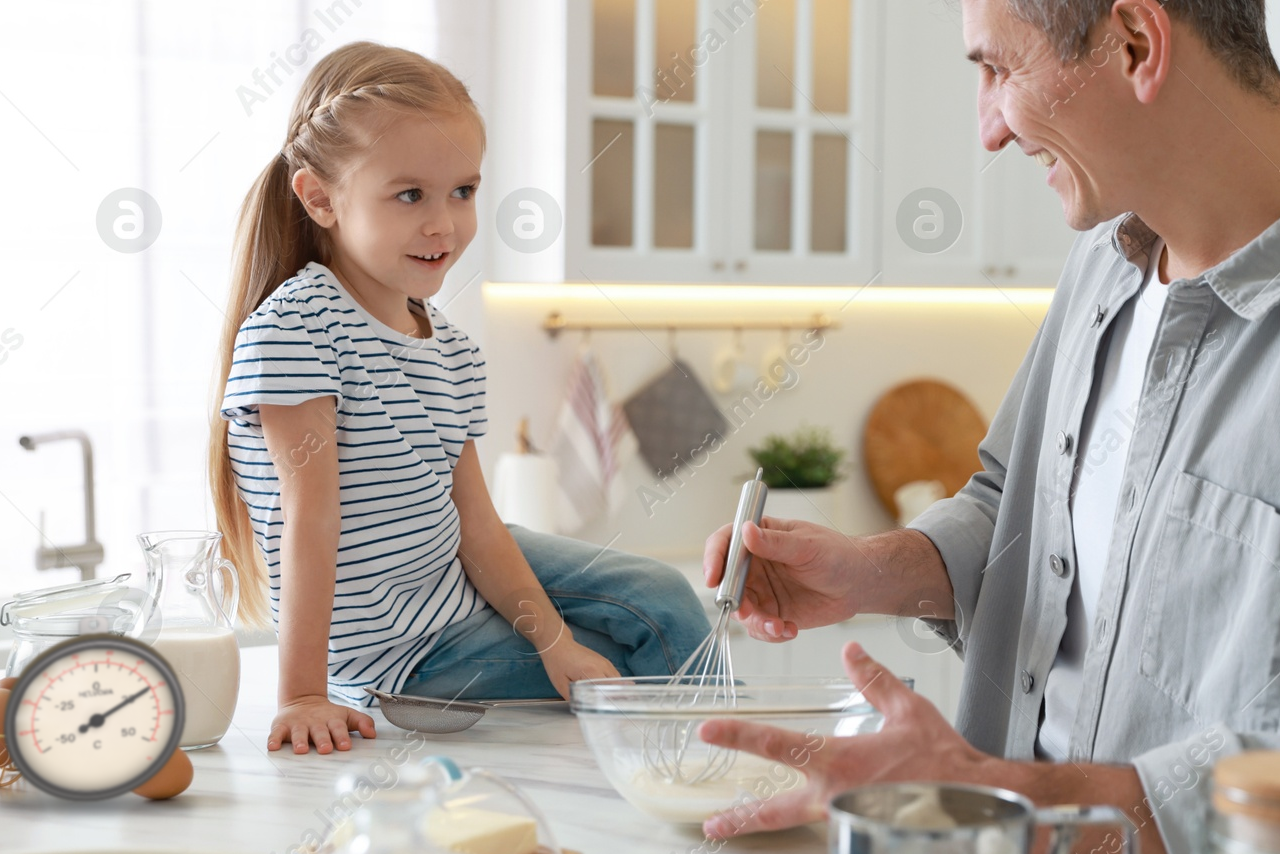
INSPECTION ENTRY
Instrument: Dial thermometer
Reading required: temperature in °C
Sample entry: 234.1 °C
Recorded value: 25 °C
